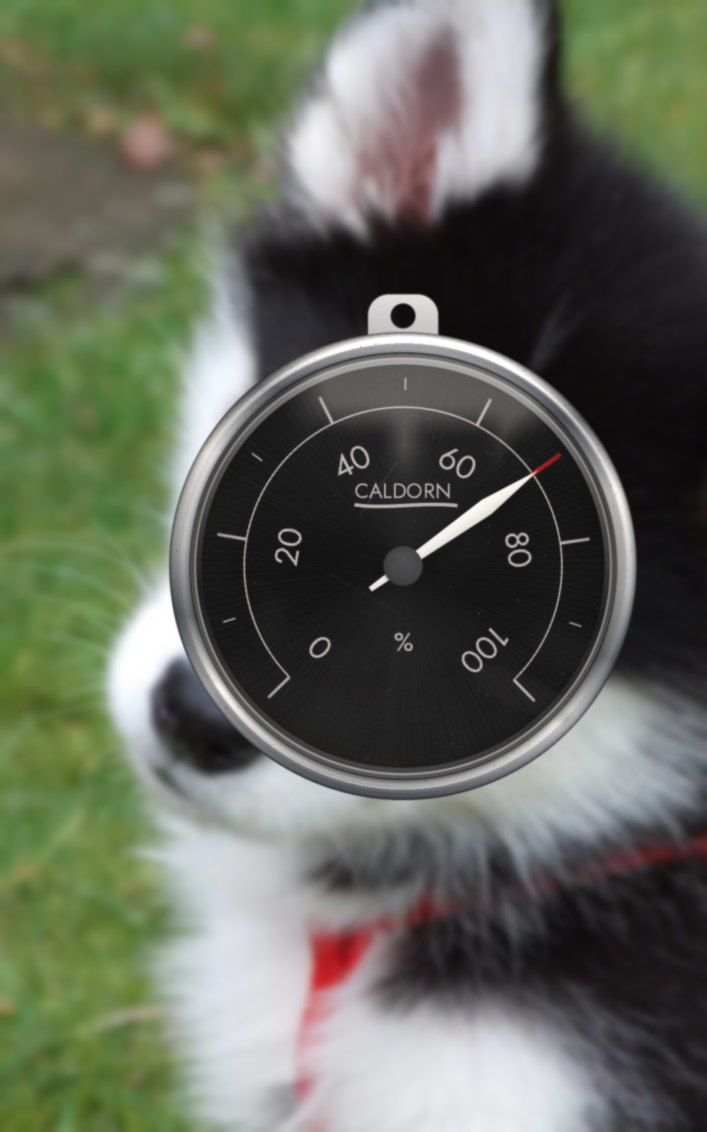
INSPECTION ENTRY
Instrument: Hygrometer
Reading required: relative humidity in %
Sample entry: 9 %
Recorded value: 70 %
